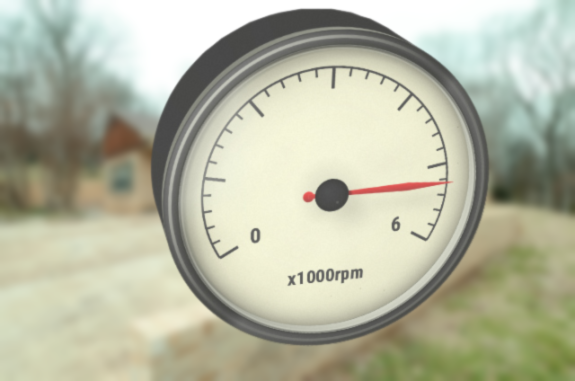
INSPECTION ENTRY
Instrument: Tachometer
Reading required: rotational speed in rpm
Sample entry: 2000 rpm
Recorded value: 5200 rpm
